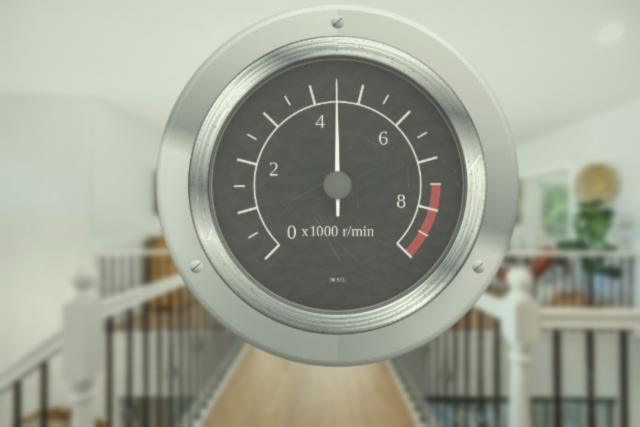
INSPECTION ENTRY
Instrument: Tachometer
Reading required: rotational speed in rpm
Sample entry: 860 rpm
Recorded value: 4500 rpm
